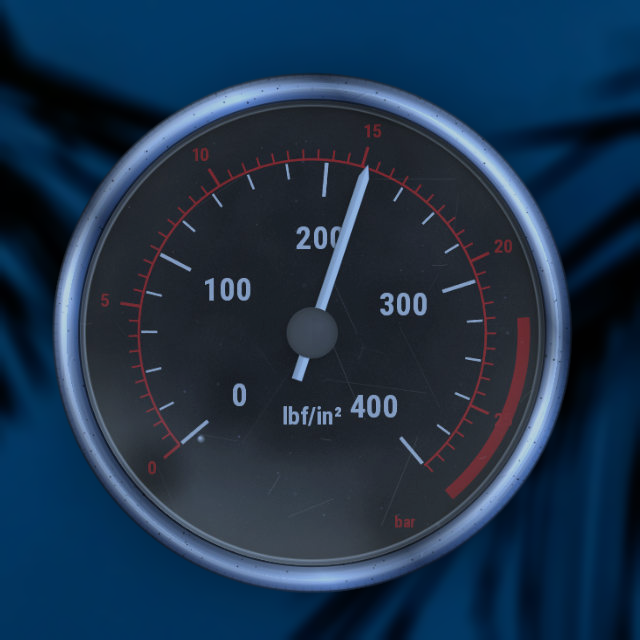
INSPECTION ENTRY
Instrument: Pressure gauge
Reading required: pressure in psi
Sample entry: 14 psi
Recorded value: 220 psi
